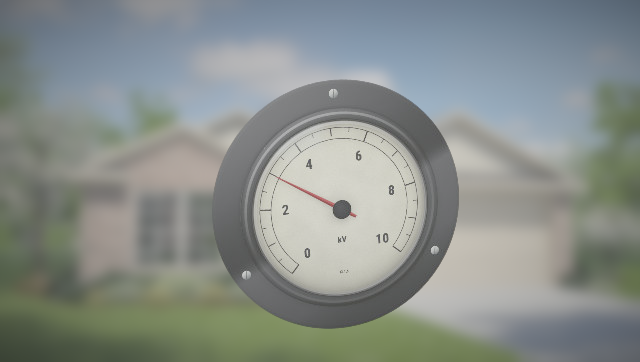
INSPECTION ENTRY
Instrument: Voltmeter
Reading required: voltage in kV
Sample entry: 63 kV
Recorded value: 3 kV
